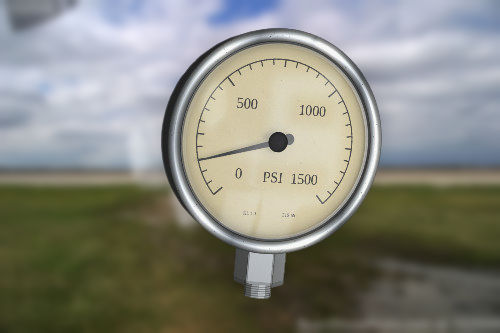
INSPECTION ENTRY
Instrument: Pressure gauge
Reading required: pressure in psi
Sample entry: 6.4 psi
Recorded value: 150 psi
